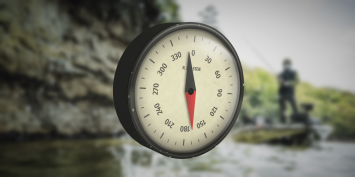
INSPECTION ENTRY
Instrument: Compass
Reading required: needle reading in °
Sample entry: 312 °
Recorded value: 170 °
